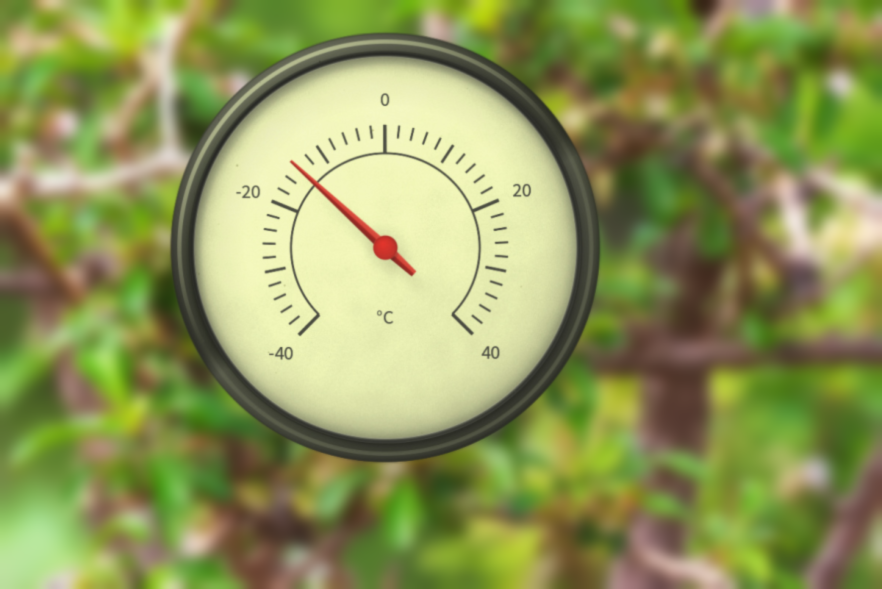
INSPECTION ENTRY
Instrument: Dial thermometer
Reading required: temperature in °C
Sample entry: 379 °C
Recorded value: -14 °C
